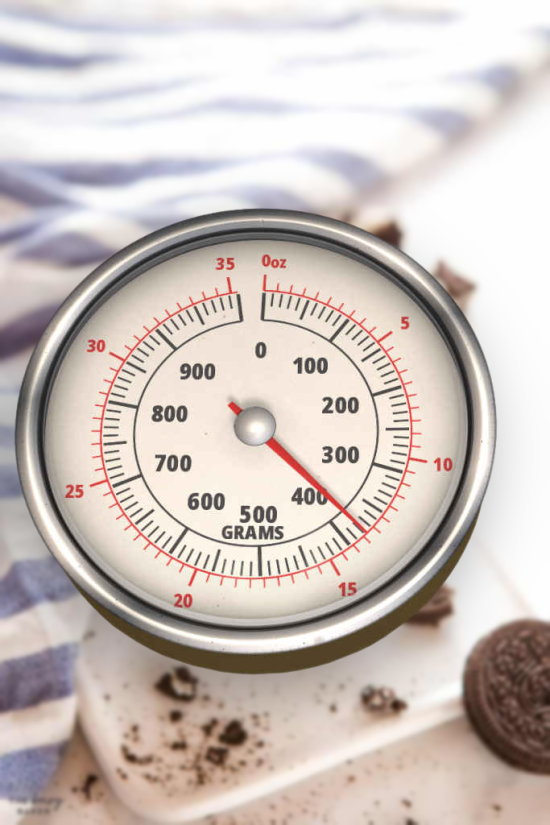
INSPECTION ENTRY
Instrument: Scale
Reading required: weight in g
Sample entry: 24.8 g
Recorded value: 380 g
